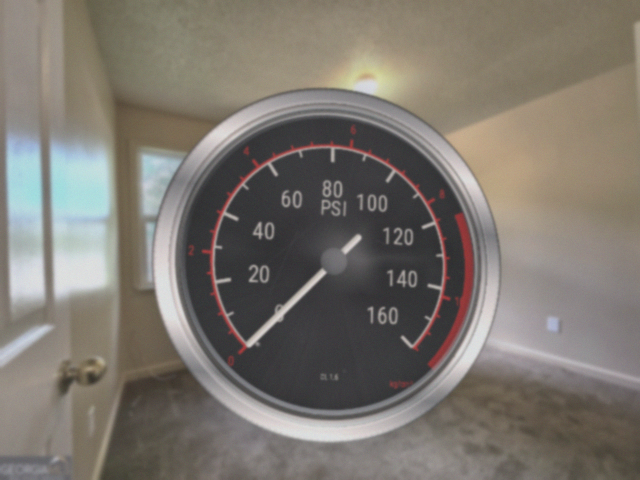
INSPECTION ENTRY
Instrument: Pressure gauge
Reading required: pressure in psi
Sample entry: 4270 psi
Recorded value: 0 psi
